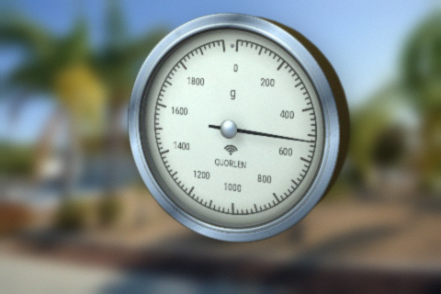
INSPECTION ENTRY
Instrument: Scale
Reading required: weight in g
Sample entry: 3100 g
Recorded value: 520 g
